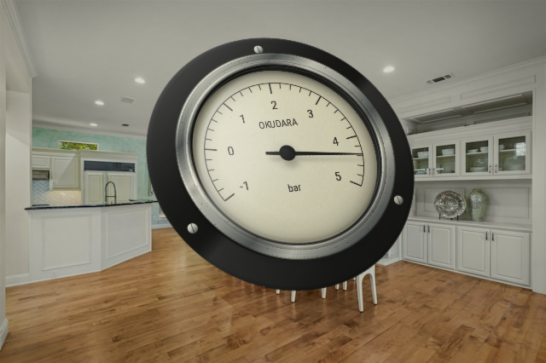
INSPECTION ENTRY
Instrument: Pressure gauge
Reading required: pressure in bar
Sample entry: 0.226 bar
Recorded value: 4.4 bar
